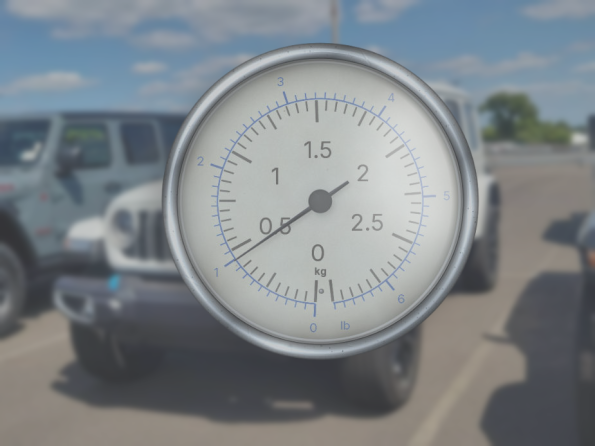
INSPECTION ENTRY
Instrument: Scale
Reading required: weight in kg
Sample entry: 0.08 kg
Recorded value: 0.45 kg
